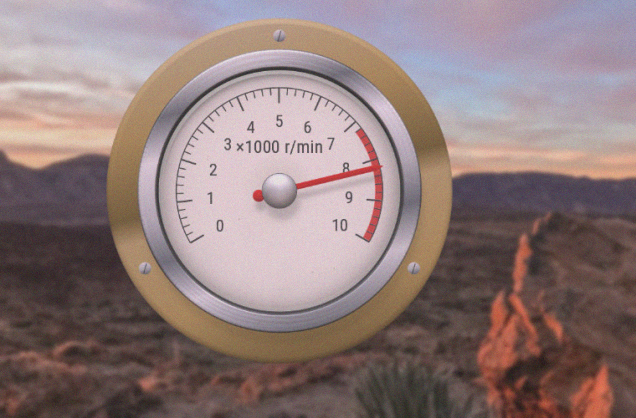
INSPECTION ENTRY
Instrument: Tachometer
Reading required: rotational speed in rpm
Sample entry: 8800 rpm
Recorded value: 8200 rpm
